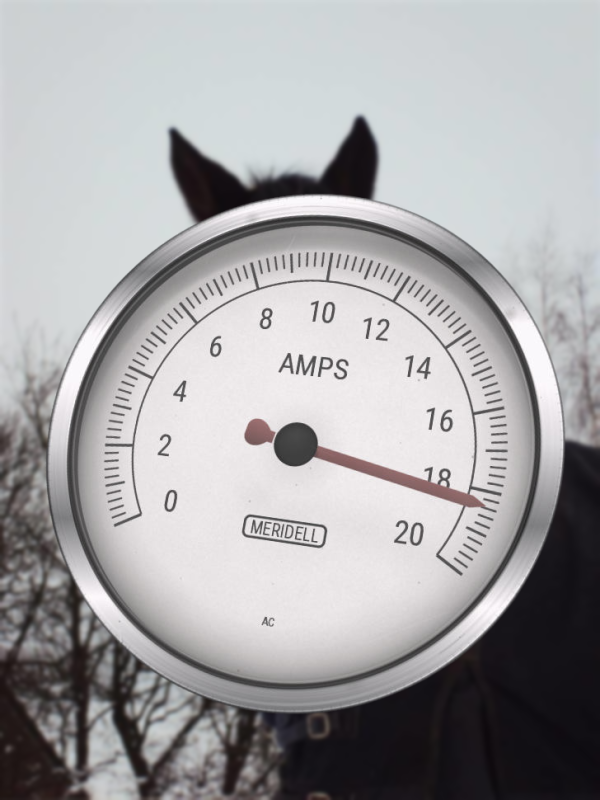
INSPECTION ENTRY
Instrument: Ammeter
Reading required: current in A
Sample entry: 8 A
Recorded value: 18.4 A
